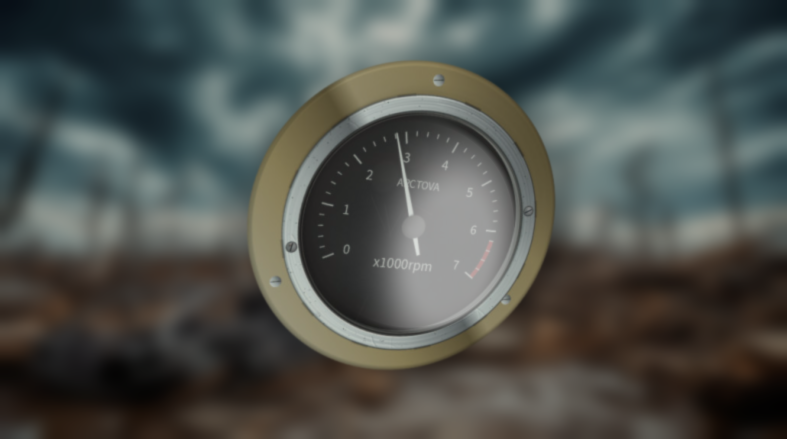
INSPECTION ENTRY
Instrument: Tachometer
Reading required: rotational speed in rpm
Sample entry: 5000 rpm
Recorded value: 2800 rpm
